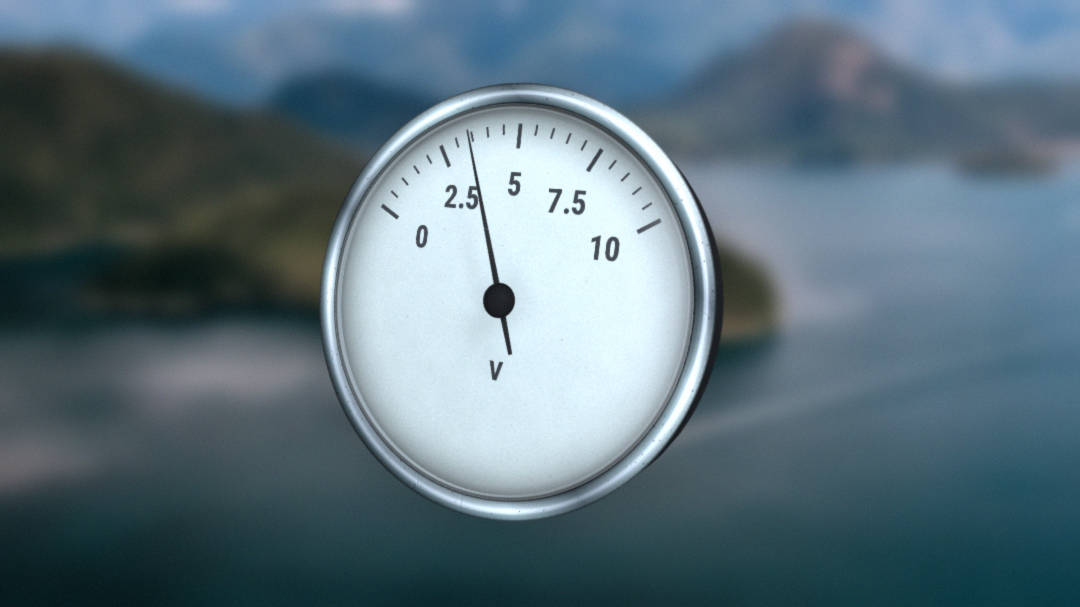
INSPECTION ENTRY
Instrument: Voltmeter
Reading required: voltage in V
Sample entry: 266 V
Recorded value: 3.5 V
